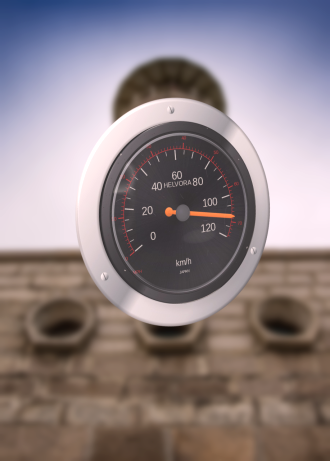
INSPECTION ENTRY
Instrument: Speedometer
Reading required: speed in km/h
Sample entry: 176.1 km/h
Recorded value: 110 km/h
